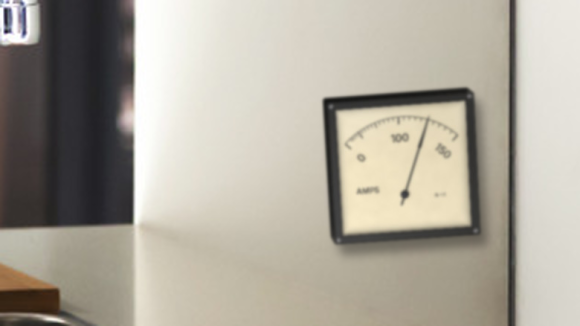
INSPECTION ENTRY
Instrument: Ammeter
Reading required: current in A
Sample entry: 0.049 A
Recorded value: 125 A
